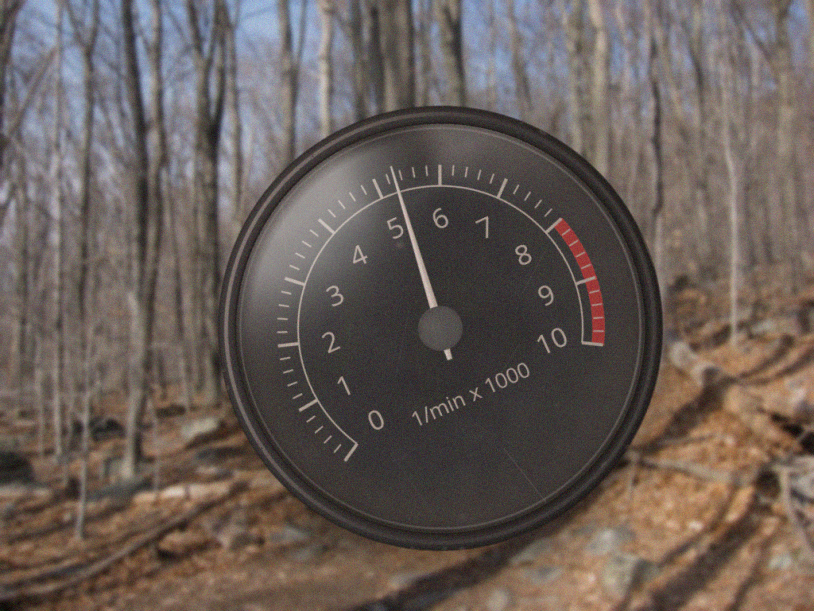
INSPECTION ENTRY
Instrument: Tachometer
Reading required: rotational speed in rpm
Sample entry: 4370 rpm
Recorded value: 5300 rpm
